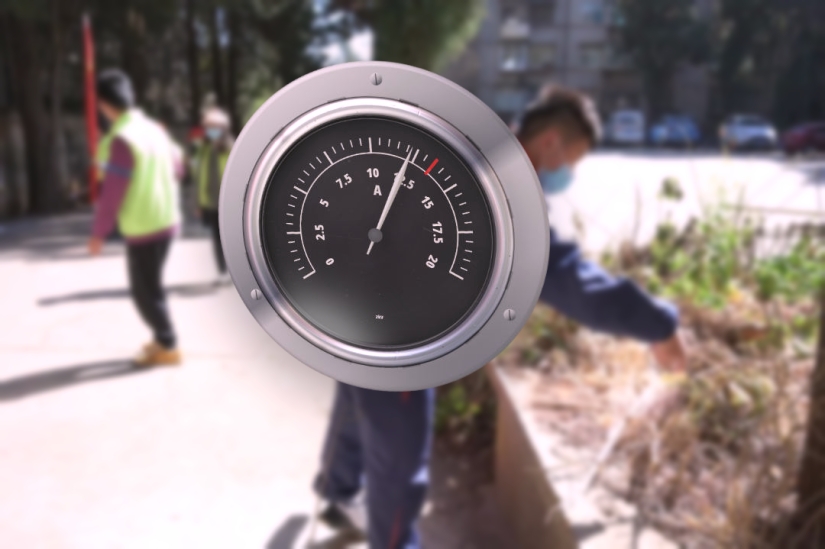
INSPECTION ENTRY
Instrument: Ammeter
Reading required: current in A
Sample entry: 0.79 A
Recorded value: 12.25 A
